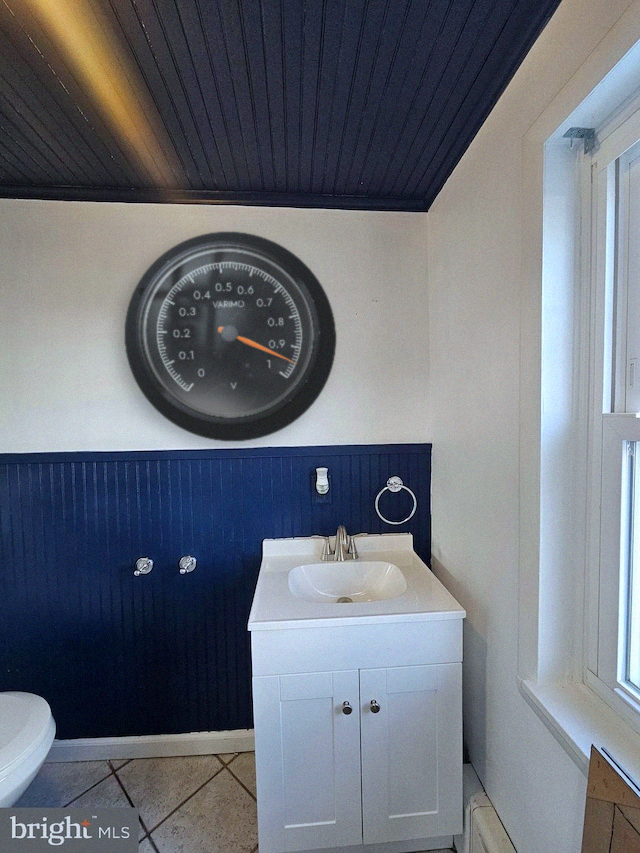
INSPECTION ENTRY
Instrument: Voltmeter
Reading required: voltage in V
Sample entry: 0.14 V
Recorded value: 0.95 V
